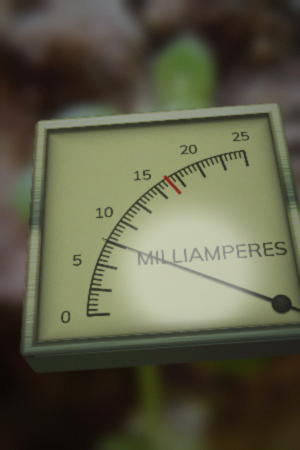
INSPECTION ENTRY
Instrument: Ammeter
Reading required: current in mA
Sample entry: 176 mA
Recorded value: 7.5 mA
